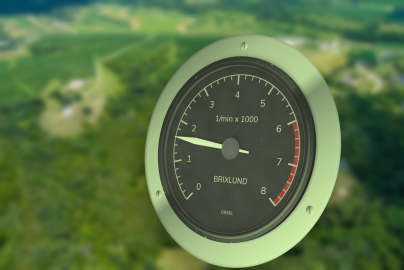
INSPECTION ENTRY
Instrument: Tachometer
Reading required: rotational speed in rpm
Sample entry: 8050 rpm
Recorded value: 1600 rpm
